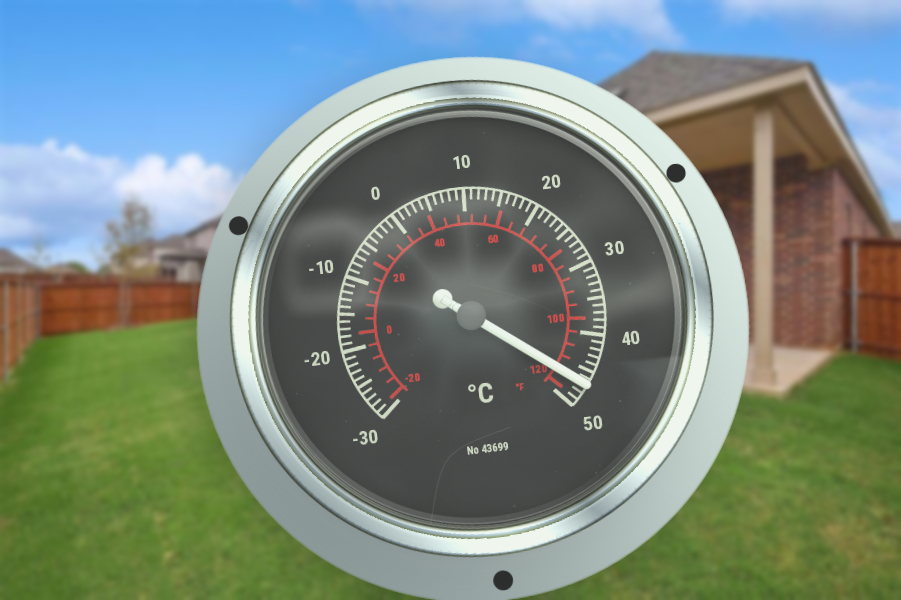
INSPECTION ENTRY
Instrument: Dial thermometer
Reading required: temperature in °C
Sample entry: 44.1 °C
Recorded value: 47 °C
